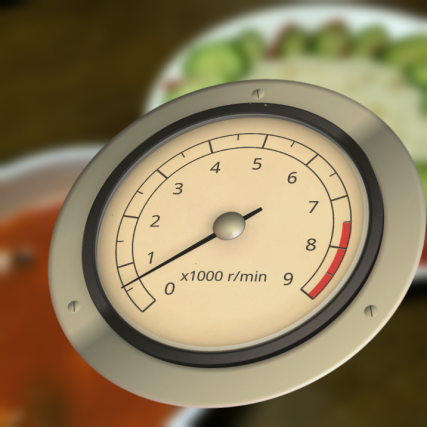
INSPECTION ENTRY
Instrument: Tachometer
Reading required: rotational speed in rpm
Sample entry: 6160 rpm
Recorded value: 500 rpm
